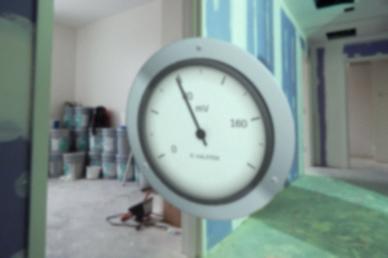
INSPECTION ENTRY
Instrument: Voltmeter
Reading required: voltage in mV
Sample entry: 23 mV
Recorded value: 80 mV
